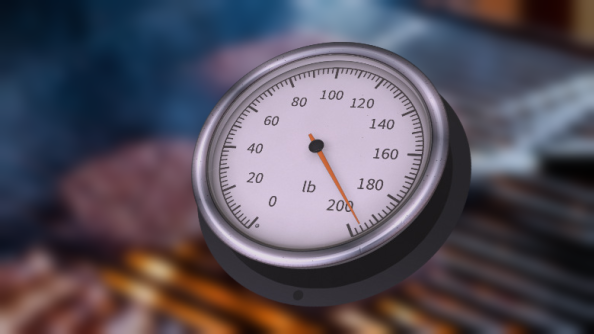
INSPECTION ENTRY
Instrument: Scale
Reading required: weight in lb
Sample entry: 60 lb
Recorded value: 196 lb
